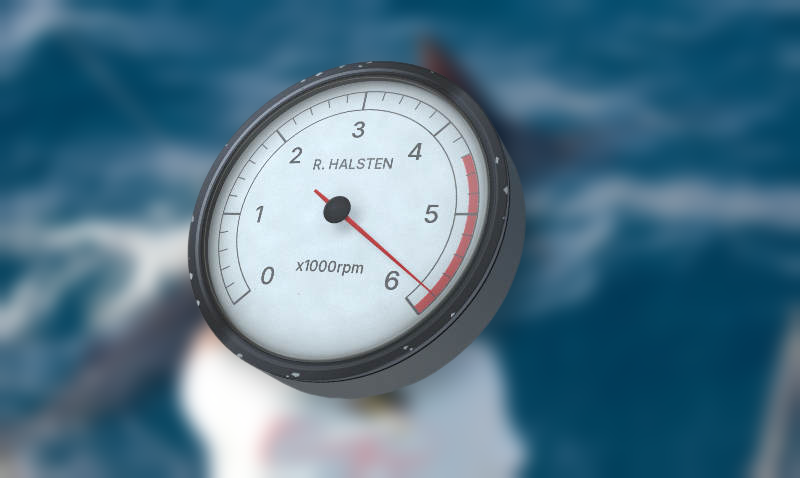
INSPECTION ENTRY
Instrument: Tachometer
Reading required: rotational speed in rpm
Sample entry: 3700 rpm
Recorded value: 5800 rpm
